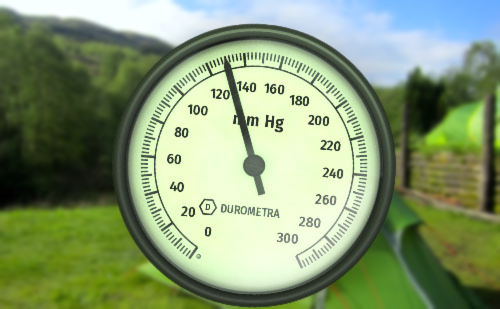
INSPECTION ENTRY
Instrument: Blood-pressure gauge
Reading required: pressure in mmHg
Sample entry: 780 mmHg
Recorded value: 130 mmHg
